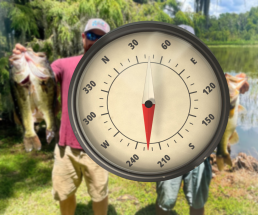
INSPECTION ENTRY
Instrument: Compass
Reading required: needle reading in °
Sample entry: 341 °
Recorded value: 225 °
